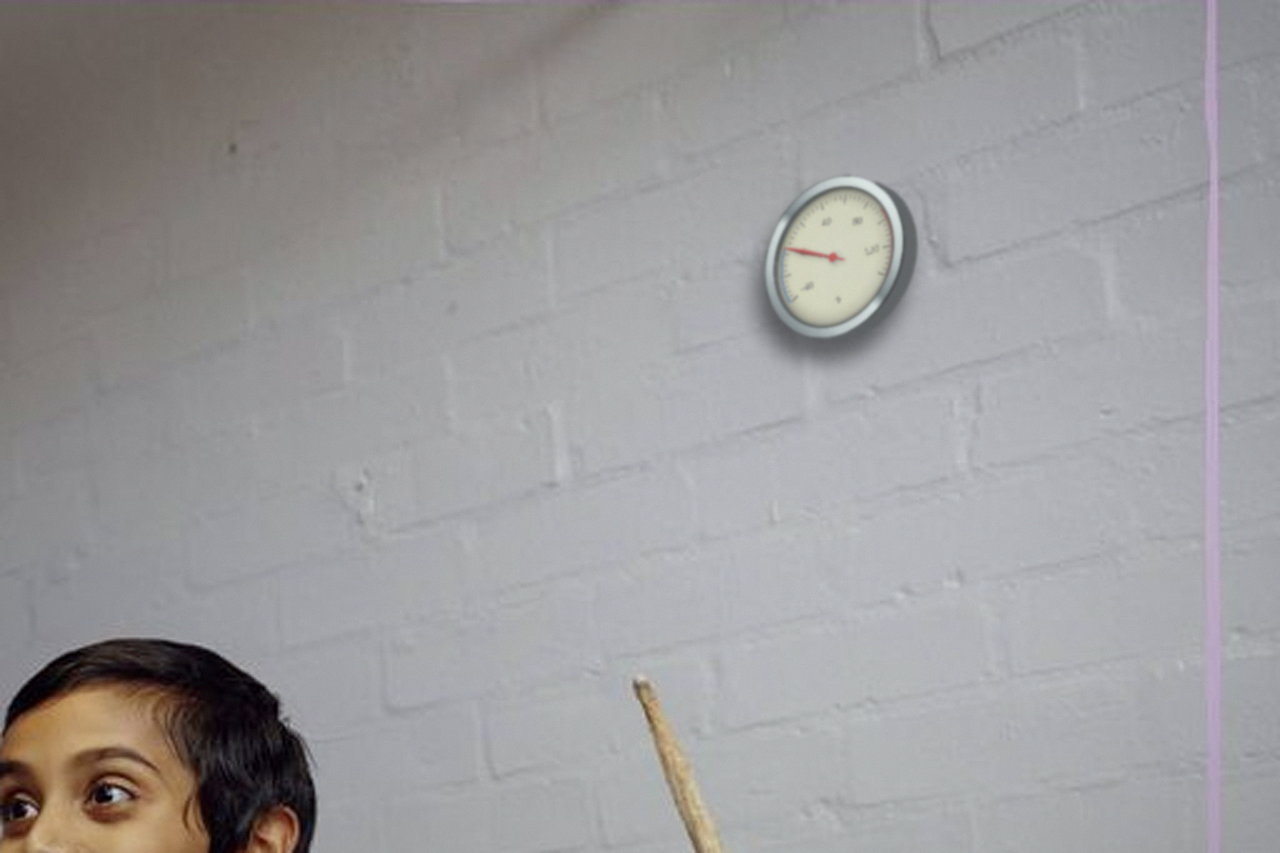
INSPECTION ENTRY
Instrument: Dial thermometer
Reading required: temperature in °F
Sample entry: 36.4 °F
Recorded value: 0 °F
